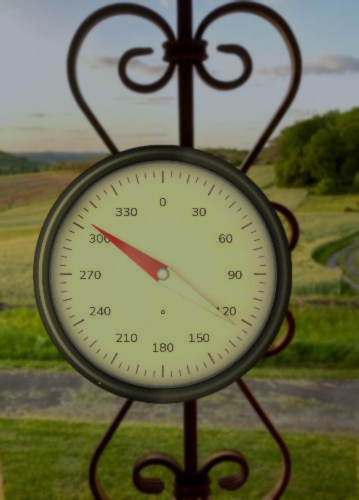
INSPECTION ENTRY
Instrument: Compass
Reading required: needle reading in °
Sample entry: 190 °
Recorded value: 305 °
